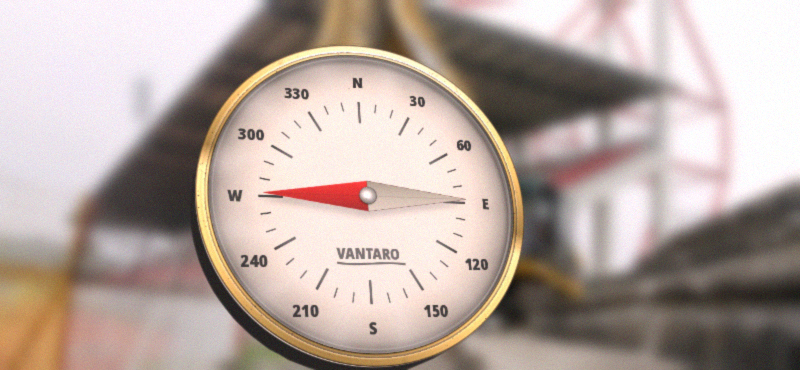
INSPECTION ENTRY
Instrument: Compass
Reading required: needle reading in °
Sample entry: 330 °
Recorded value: 270 °
